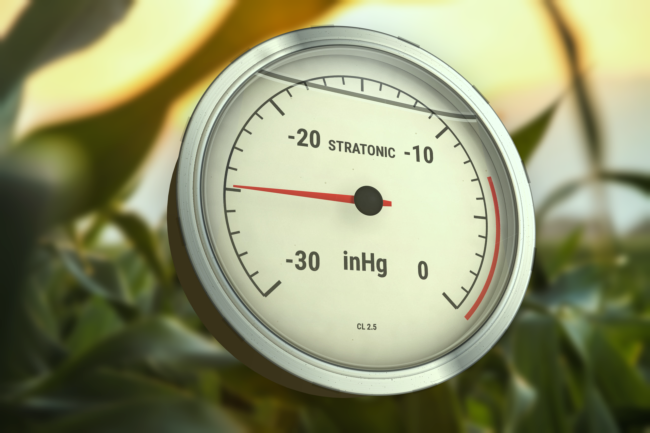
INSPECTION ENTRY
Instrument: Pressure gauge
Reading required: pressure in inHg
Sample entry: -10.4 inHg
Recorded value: -25 inHg
